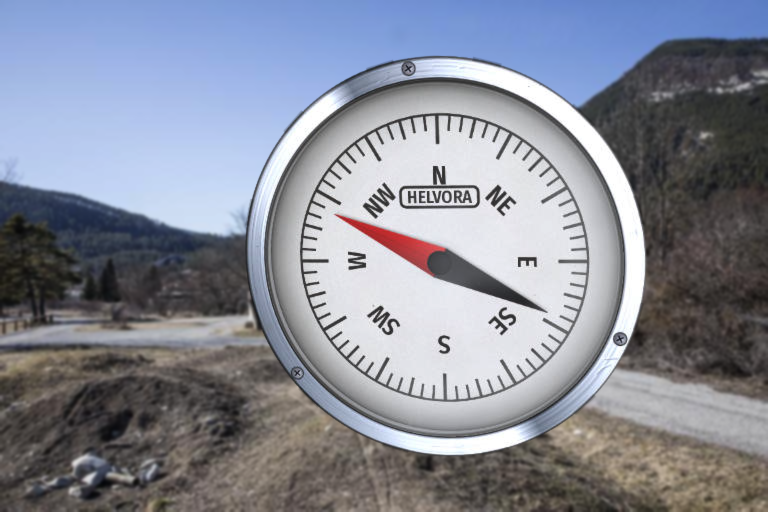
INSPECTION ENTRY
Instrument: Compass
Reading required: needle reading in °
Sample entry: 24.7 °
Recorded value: 295 °
